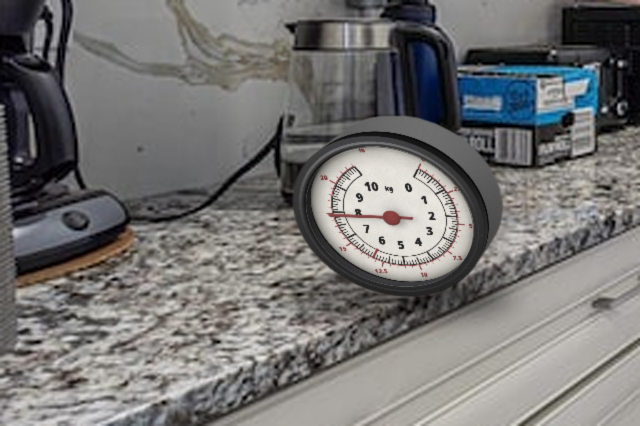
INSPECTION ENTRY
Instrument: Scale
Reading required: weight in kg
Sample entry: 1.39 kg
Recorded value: 8 kg
